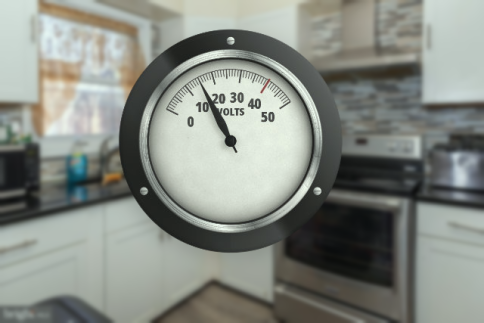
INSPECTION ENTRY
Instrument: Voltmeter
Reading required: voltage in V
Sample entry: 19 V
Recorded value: 15 V
